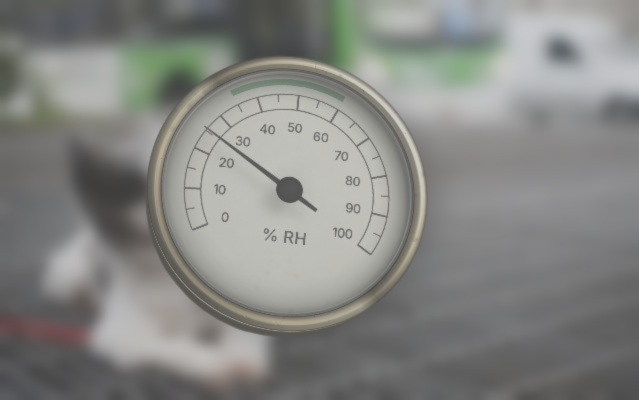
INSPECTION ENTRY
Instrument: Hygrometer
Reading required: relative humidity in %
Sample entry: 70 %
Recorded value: 25 %
